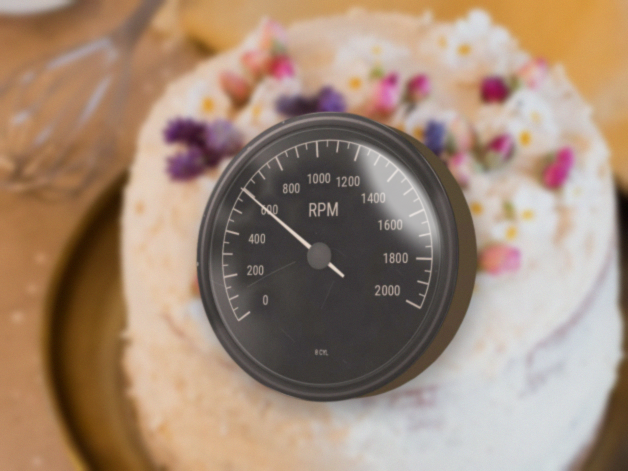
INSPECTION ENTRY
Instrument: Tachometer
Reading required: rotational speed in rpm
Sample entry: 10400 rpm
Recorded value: 600 rpm
